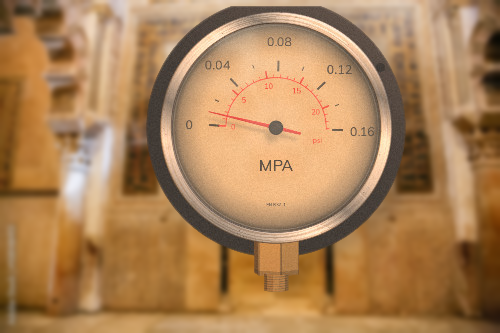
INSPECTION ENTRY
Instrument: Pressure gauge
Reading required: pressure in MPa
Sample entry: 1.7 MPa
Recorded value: 0.01 MPa
